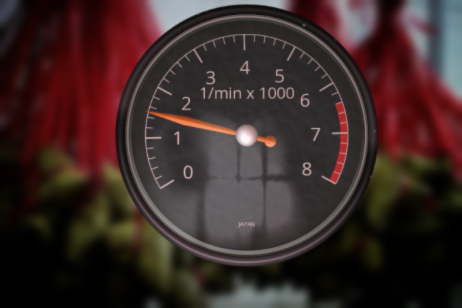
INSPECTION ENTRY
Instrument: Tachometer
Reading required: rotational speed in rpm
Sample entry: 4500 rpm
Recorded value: 1500 rpm
